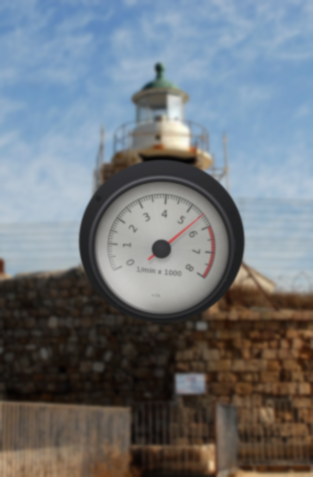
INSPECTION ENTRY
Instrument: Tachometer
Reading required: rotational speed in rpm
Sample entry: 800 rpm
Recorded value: 5500 rpm
